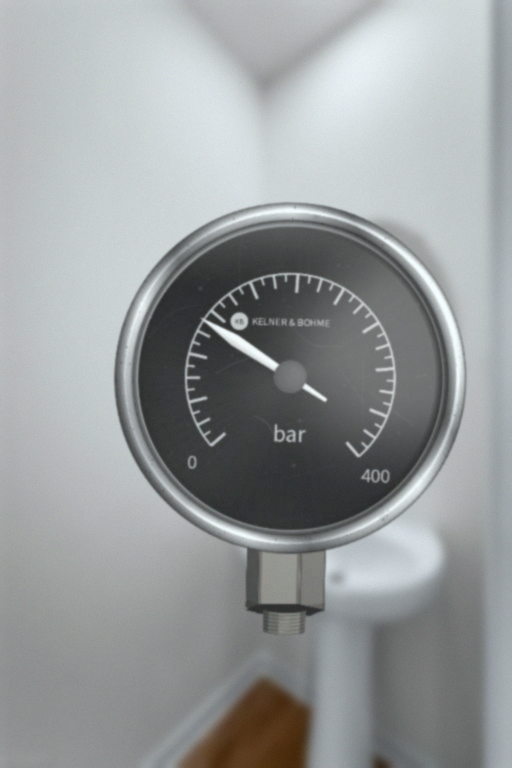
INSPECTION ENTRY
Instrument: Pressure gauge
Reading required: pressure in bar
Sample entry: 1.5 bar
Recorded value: 110 bar
